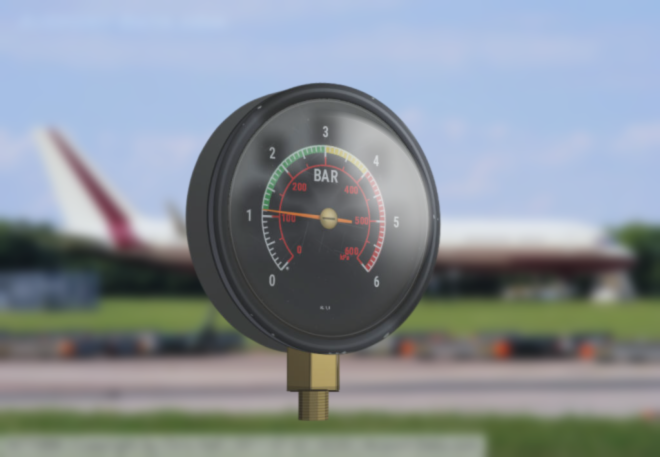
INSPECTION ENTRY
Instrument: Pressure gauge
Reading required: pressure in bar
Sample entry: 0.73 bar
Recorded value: 1.1 bar
